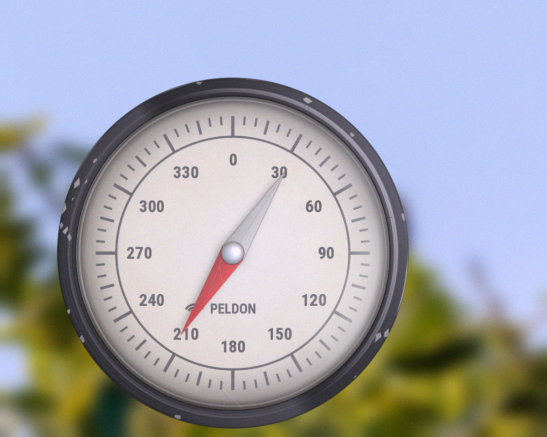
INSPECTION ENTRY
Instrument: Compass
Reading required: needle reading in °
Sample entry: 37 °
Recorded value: 212.5 °
